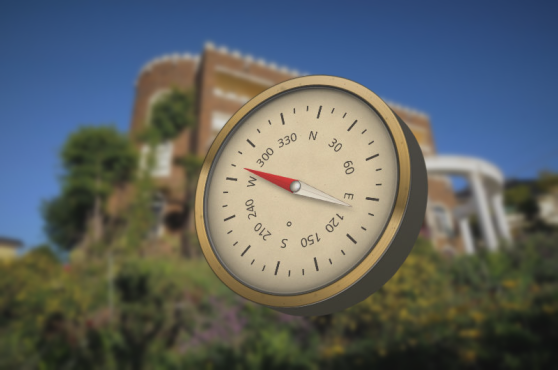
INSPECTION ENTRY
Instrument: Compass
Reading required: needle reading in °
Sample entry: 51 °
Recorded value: 280 °
